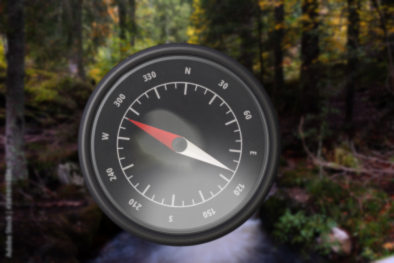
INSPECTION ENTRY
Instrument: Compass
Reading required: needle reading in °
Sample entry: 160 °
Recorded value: 290 °
